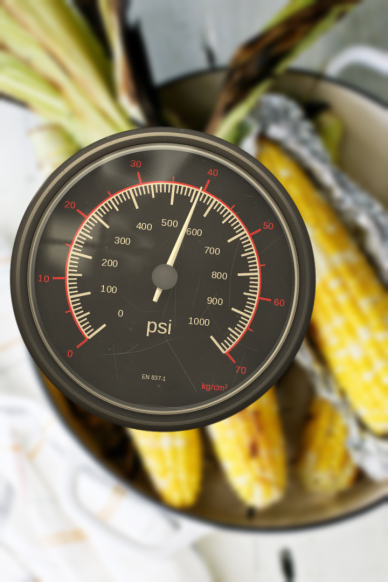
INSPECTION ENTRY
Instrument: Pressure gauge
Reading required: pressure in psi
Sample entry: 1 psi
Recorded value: 560 psi
